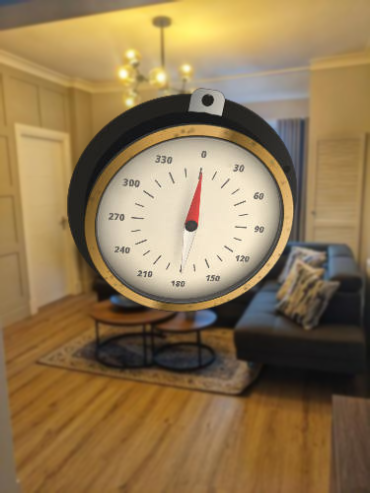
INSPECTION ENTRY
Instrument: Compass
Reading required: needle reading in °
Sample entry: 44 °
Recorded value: 0 °
